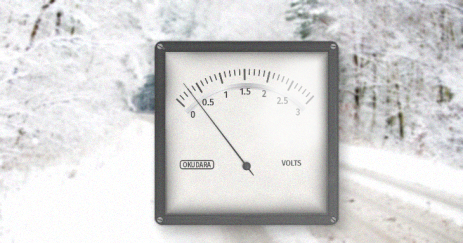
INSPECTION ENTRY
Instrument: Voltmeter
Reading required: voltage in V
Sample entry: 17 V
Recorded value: 0.3 V
